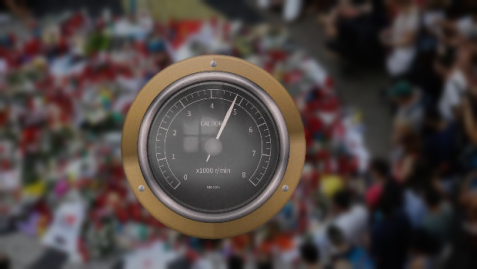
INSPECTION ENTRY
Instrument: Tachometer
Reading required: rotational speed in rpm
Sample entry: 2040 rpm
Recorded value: 4800 rpm
